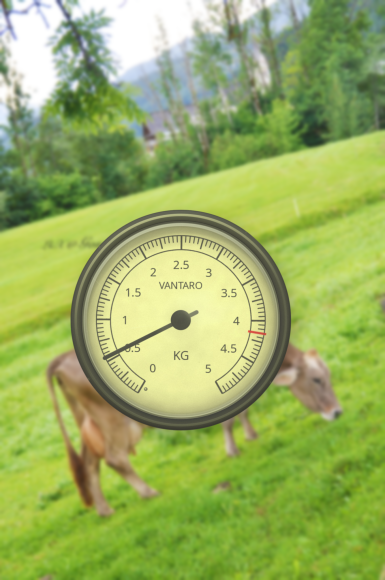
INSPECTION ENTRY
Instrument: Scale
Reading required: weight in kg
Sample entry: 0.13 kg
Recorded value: 0.55 kg
